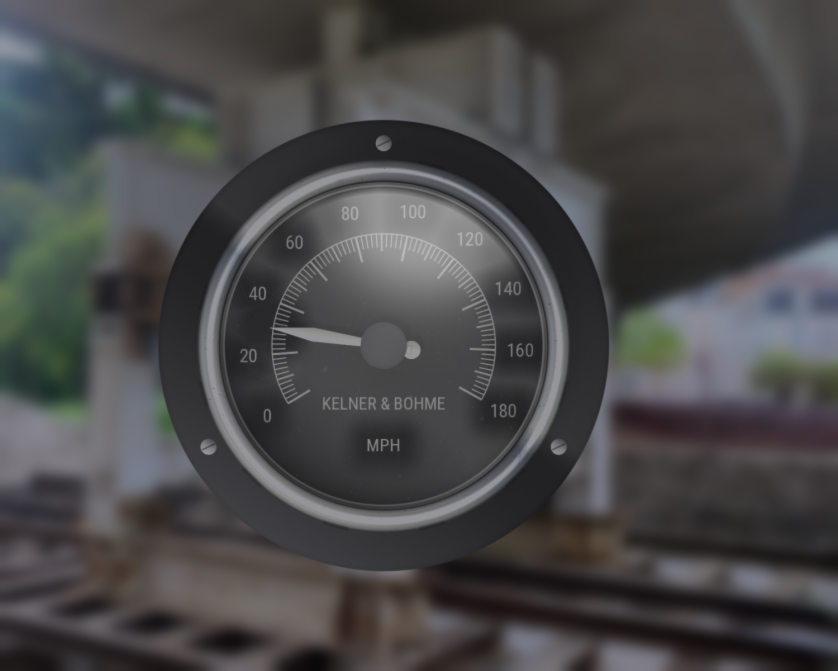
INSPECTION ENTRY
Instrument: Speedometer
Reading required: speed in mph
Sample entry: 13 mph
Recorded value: 30 mph
